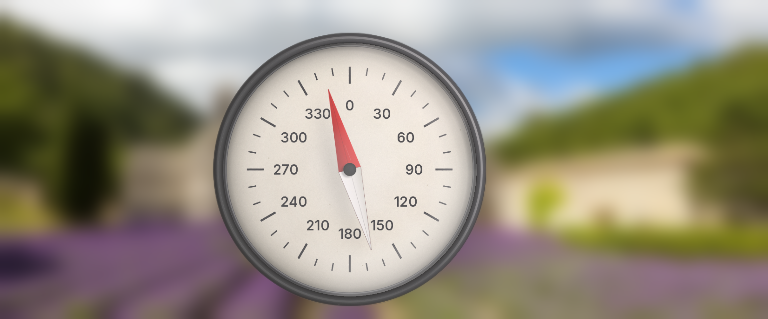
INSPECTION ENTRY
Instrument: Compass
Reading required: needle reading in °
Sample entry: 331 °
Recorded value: 345 °
